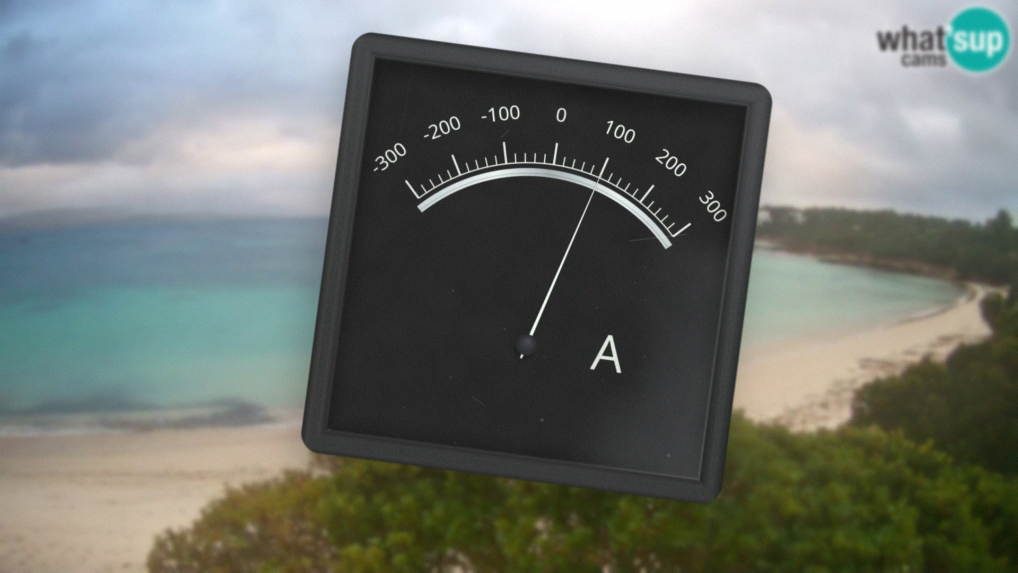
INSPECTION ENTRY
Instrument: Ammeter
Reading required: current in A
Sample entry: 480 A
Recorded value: 100 A
